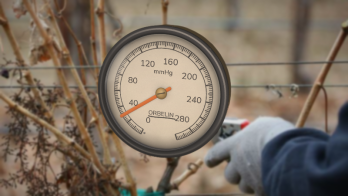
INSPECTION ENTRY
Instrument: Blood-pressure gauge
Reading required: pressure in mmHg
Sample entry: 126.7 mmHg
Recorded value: 30 mmHg
